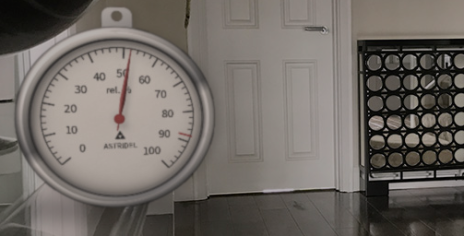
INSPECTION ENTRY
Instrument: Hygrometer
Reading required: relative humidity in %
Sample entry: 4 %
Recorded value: 52 %
